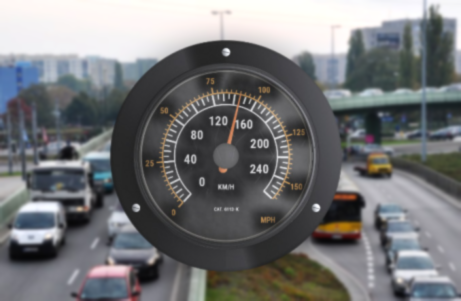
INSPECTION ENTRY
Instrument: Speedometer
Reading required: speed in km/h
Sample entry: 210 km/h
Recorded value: 145 km/h
